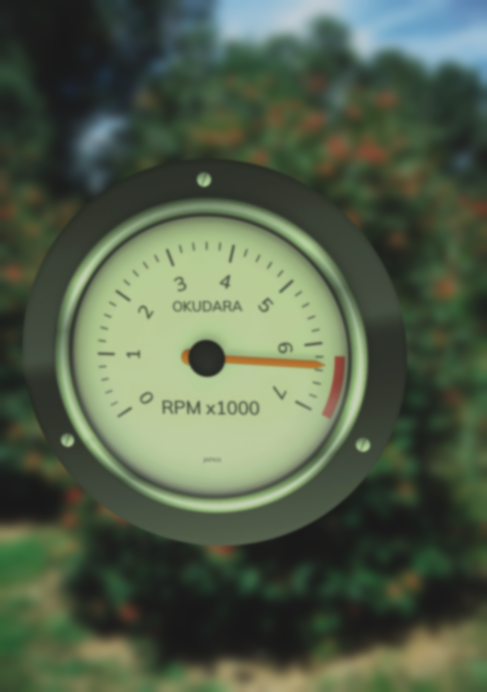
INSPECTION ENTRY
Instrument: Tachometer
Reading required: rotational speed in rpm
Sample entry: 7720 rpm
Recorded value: 6300 rpm
